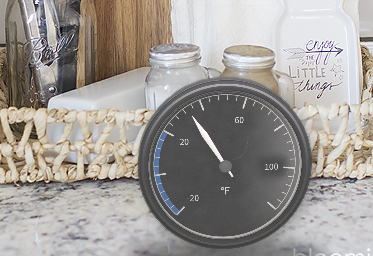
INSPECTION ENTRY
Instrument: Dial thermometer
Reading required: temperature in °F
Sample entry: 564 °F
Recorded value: 34 °F
